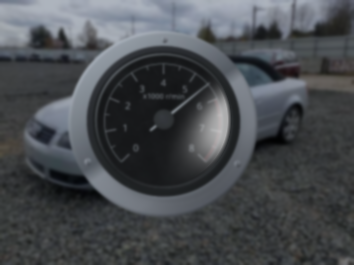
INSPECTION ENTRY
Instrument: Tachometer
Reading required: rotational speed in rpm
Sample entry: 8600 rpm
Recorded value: 5500 rpm
